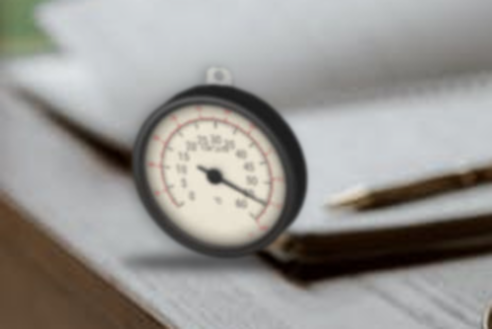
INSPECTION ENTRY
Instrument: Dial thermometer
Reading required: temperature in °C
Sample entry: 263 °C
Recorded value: 55 °C
